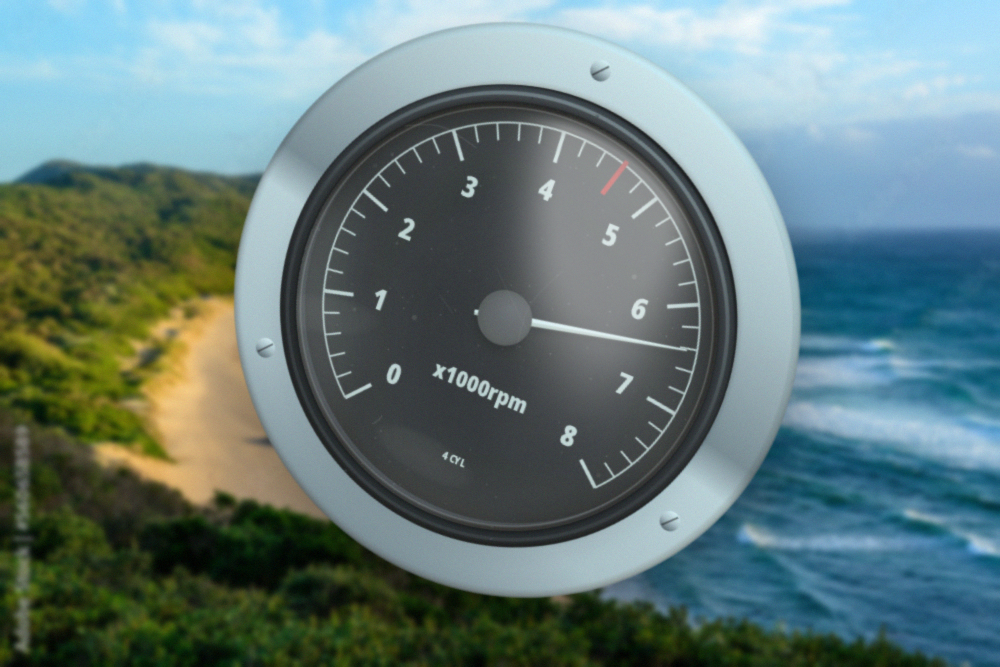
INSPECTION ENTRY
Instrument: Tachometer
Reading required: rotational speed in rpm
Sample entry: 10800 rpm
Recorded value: 6400 rpm
